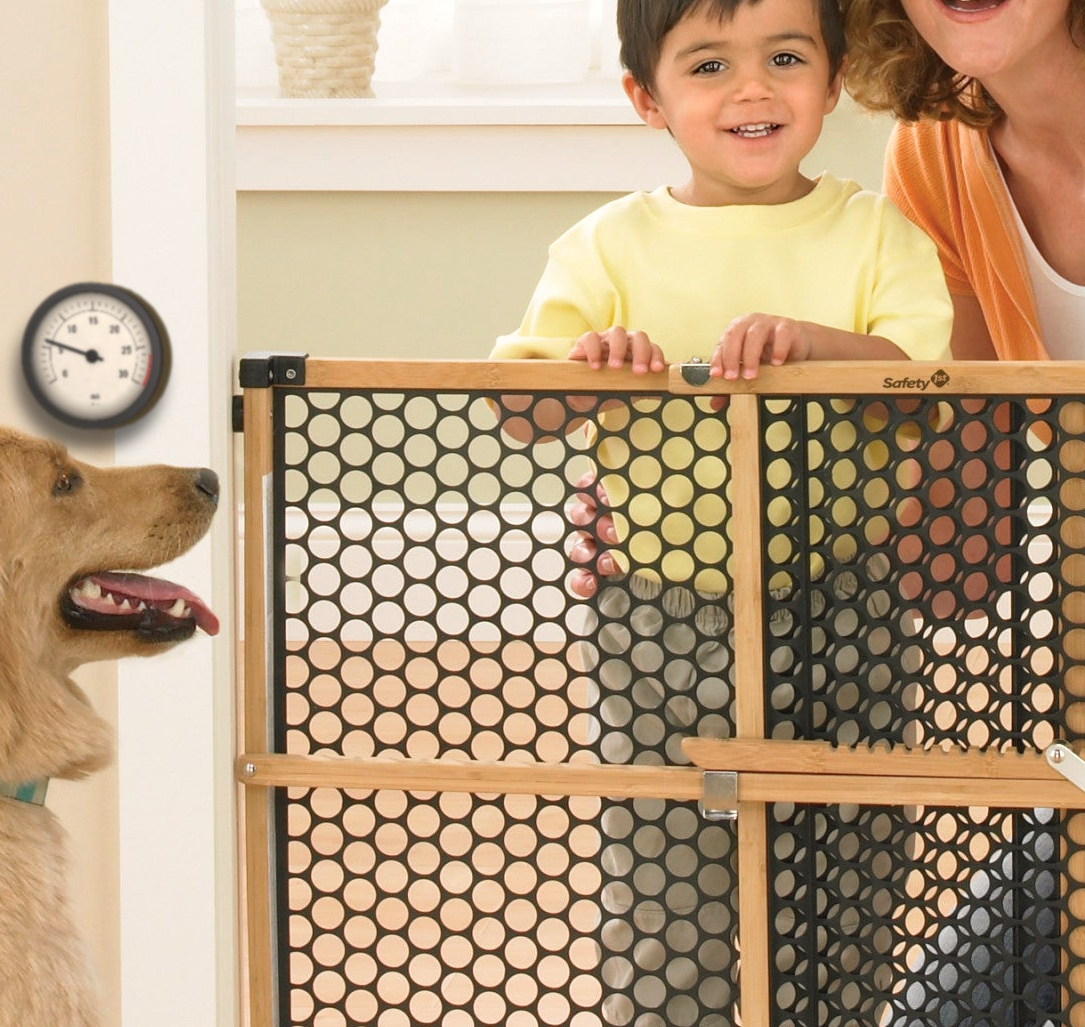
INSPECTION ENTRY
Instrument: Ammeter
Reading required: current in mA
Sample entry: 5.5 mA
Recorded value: 6 mA
